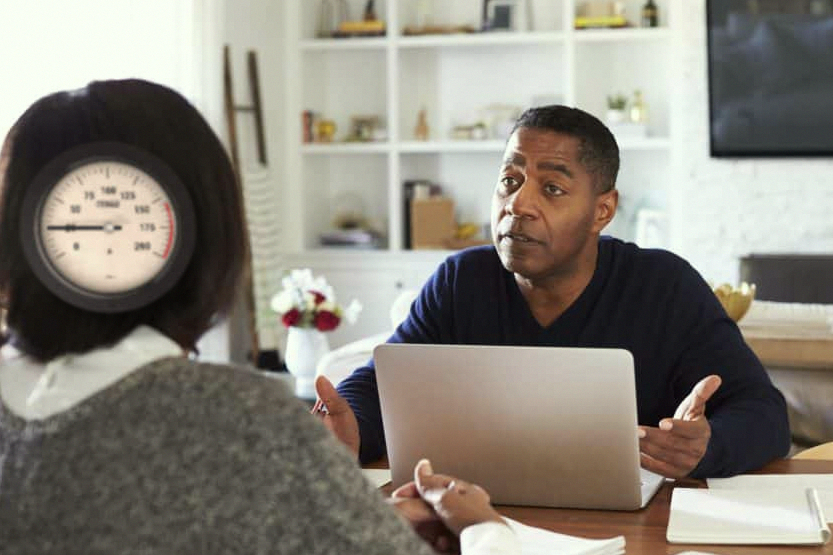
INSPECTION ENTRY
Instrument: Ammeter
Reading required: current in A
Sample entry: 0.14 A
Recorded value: 25 A
